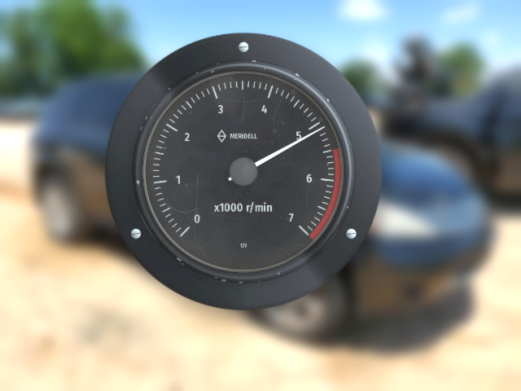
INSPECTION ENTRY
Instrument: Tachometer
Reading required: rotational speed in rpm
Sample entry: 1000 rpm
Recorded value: 5100 rpm
